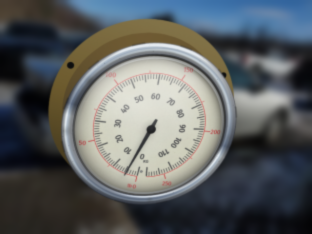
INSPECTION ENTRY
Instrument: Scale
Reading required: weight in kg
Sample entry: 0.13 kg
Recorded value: 5 kg
